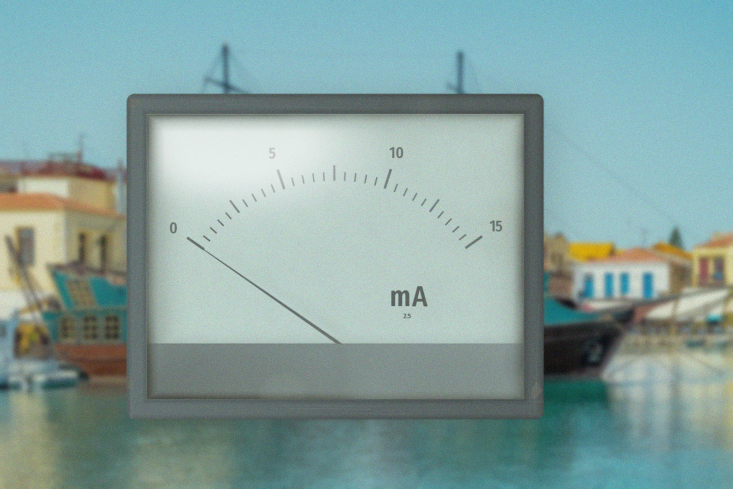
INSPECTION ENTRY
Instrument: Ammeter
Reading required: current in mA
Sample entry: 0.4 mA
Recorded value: 0 mA
